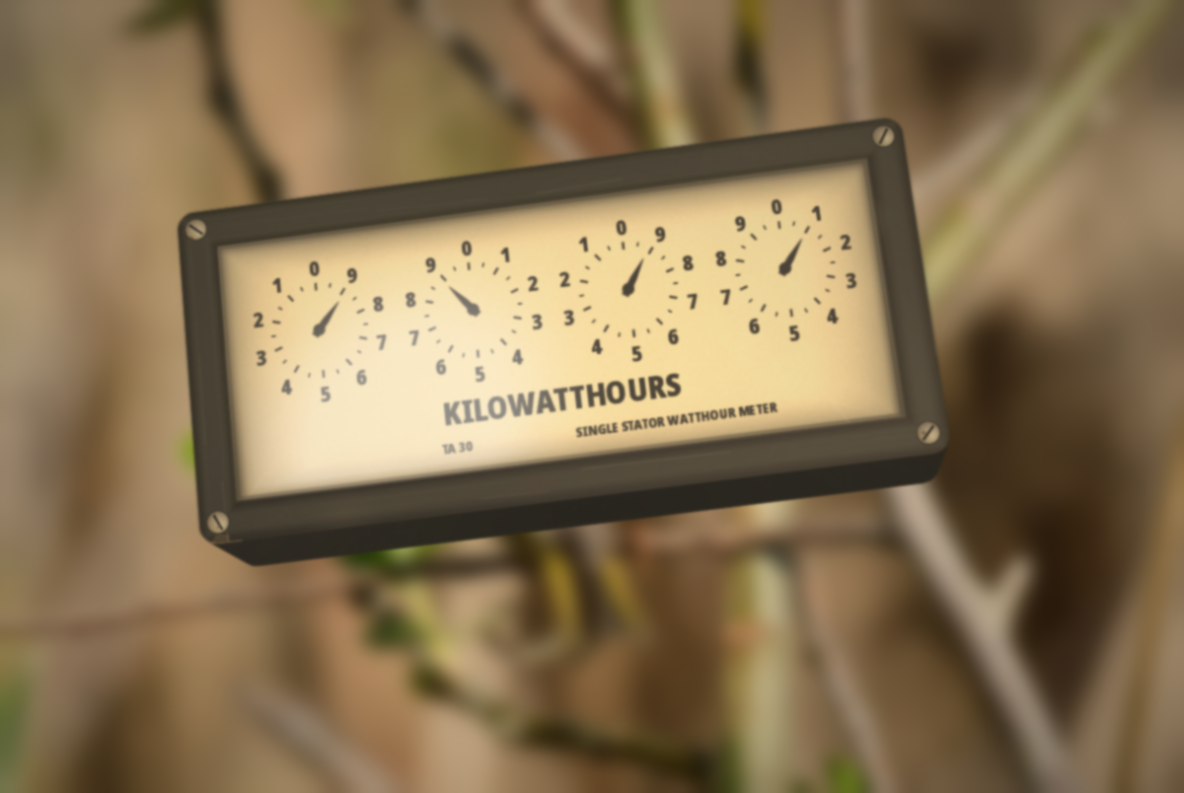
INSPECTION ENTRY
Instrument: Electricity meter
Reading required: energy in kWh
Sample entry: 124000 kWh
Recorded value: 8891 kWh
